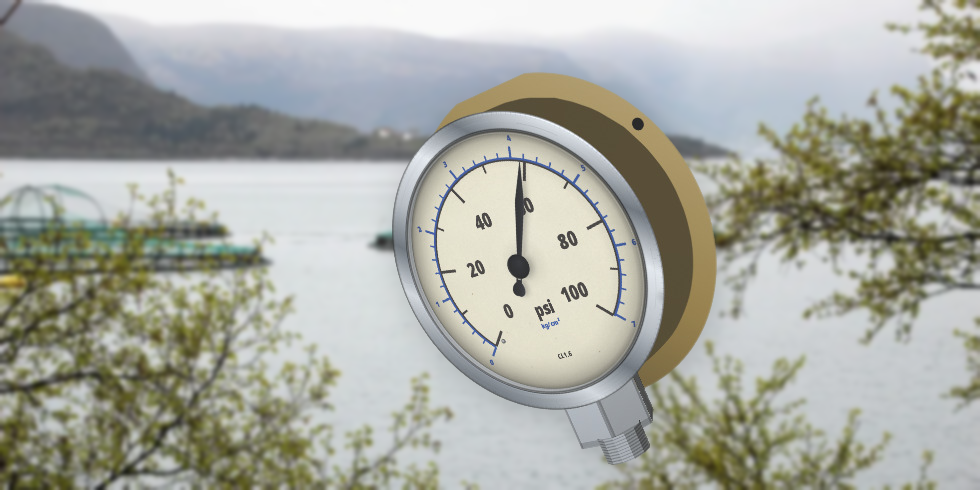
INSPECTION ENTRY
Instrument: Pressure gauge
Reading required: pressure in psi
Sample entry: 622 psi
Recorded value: 60 psi
